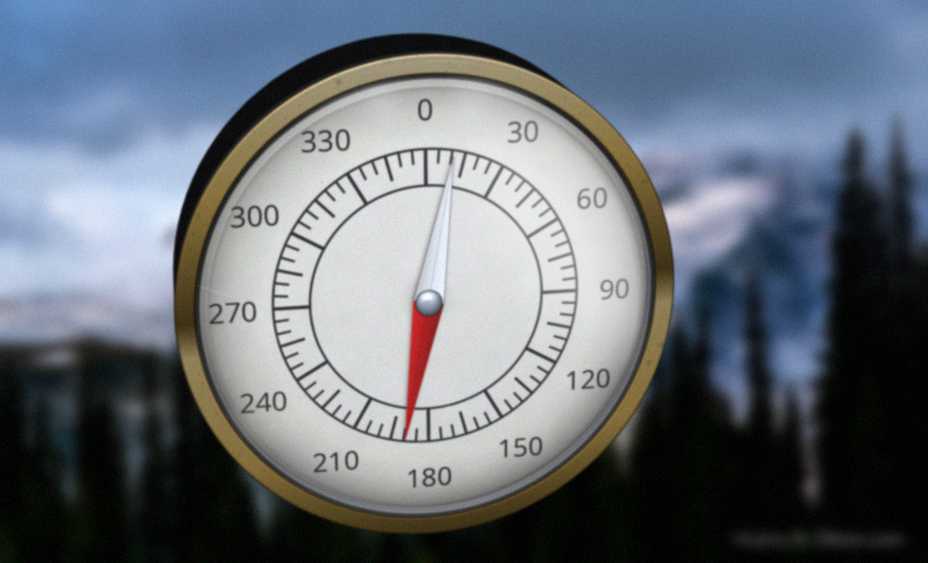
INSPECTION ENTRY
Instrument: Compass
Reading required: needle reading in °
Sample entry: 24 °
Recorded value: 190 °
